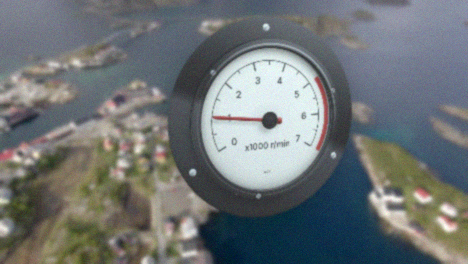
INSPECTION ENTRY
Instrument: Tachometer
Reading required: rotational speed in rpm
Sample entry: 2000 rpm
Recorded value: 1000 rpm
